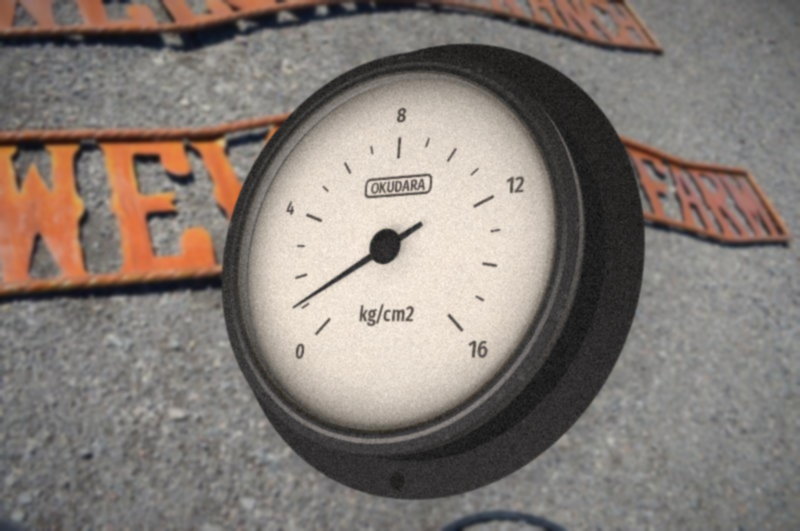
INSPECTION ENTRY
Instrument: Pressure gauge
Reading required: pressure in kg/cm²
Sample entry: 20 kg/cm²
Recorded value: 1 kg/cm²
